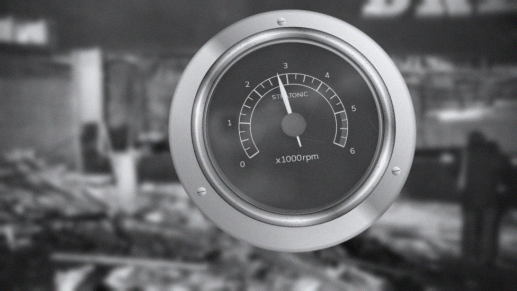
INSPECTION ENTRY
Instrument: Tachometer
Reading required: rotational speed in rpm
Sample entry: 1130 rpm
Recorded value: 2750 rpm
